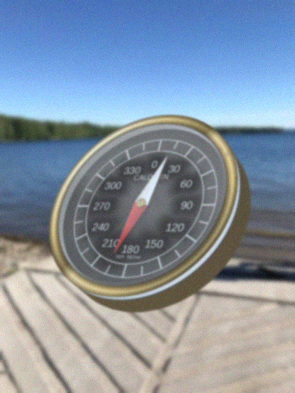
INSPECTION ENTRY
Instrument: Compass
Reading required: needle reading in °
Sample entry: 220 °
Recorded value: 195 °
